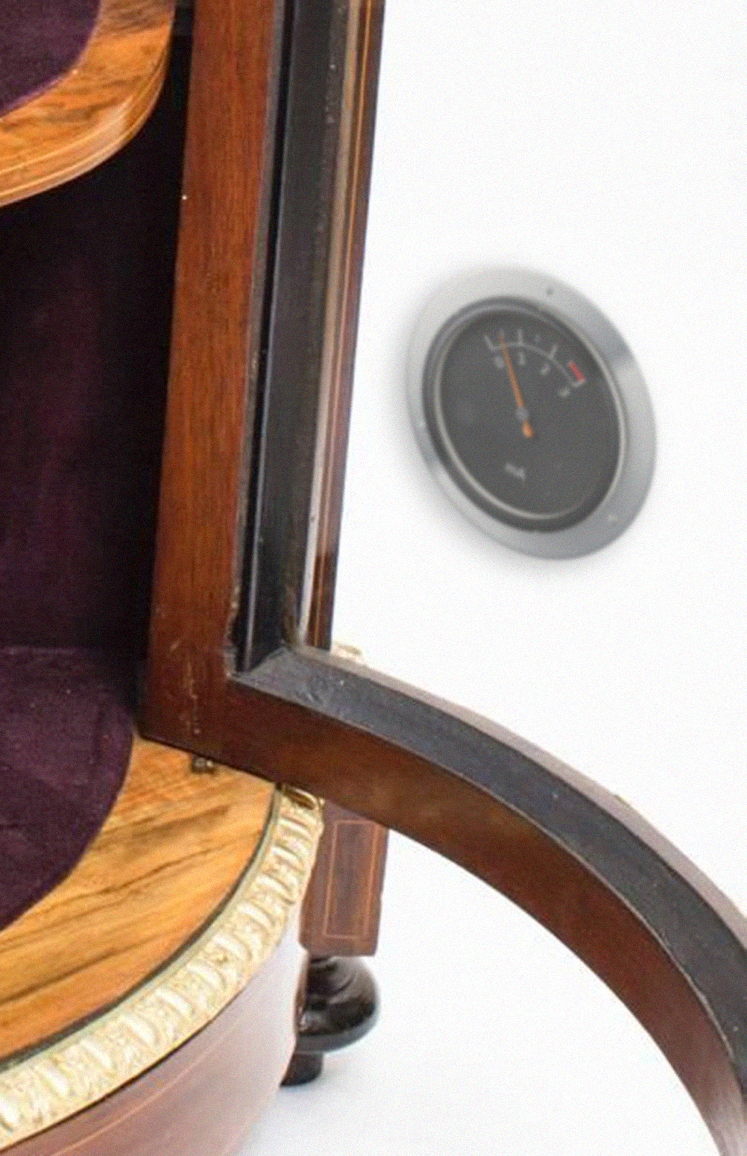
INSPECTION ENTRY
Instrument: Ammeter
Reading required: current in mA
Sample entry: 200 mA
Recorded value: 0.5 mA
